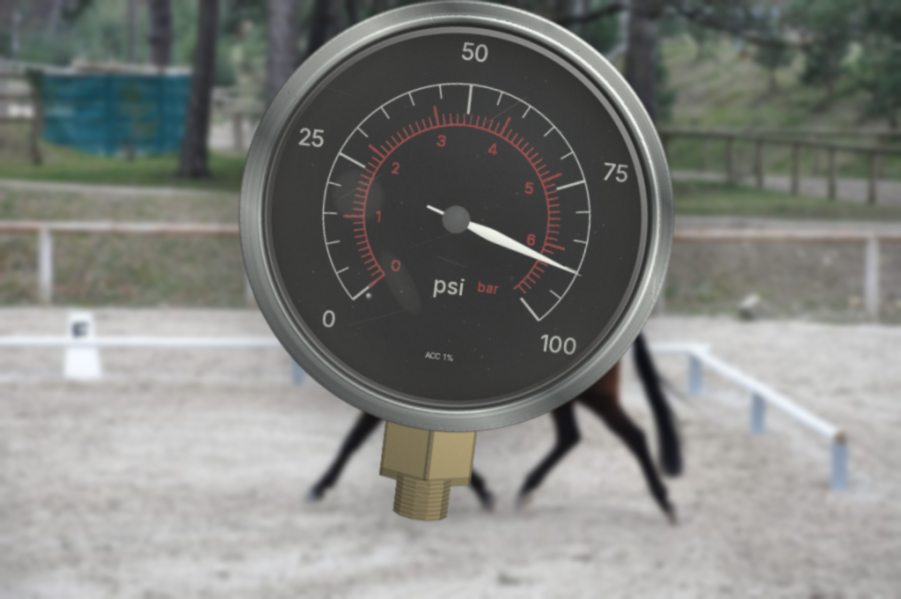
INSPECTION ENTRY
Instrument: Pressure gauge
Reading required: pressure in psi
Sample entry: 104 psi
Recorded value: 90 psi
